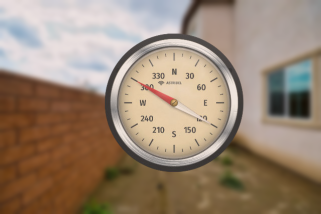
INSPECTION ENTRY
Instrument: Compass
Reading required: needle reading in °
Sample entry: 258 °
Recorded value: 300 °
